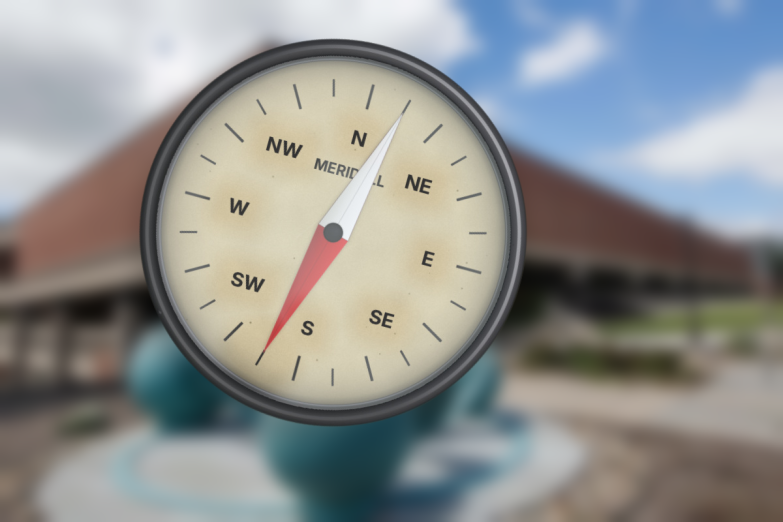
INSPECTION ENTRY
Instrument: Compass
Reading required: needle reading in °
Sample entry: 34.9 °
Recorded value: 195 °
